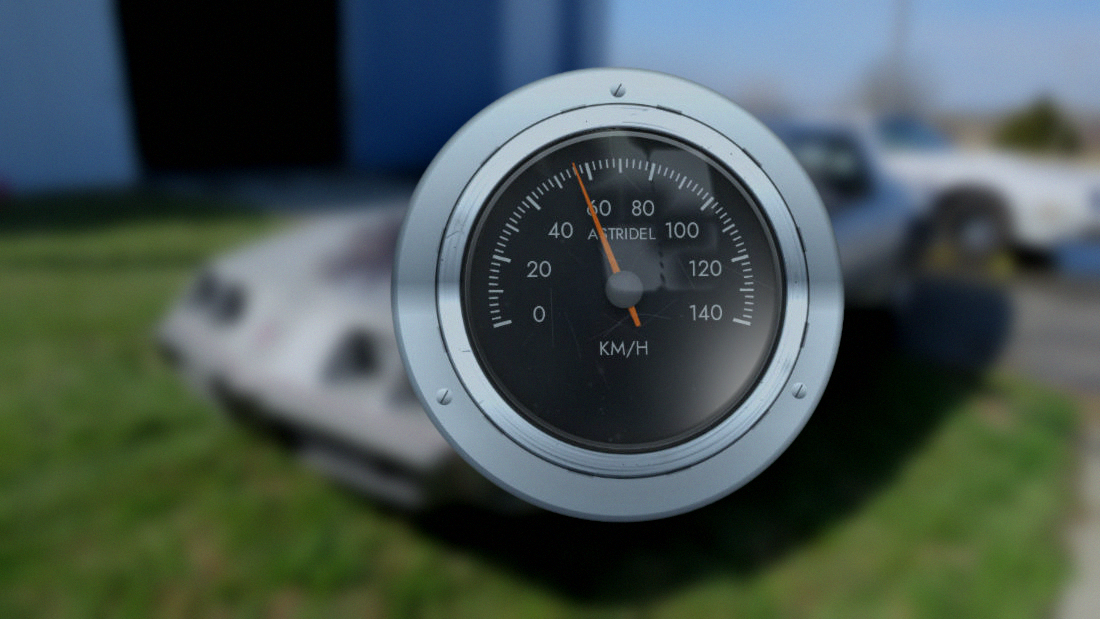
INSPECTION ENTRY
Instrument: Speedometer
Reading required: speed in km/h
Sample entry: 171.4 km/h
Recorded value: 56 km/h
